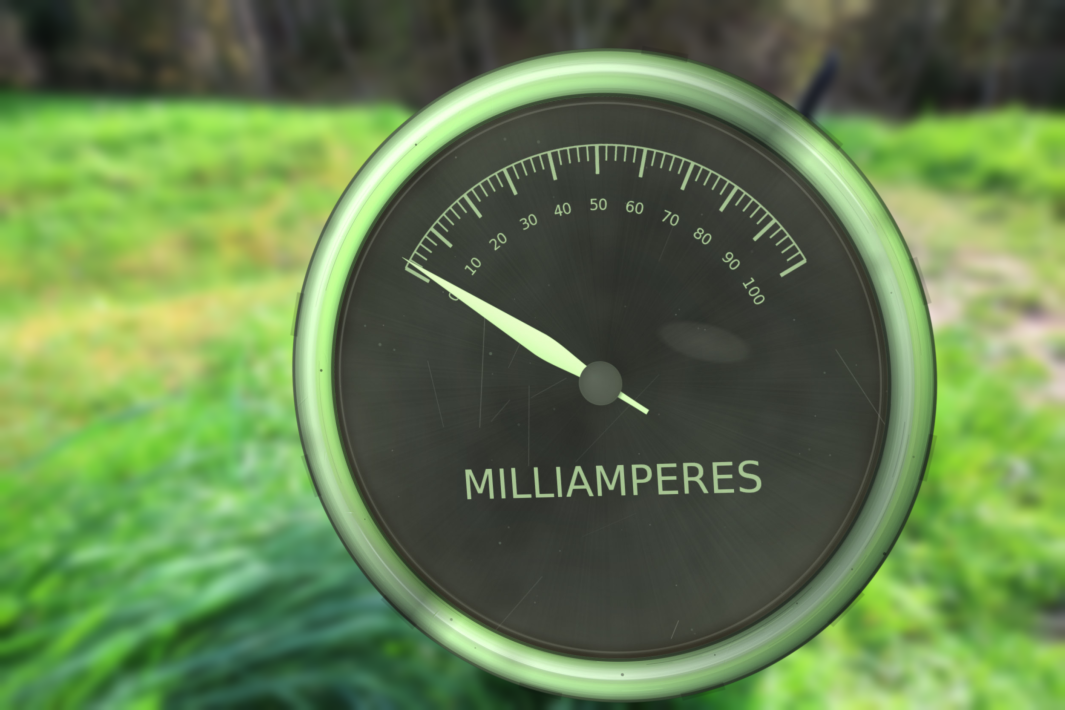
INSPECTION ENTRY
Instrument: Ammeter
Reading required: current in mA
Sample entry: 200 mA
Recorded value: 2 mA
